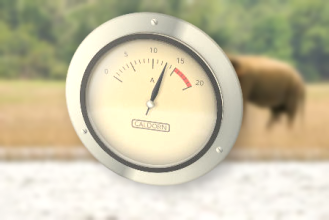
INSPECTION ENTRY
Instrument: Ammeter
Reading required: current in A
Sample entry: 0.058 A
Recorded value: 13 A
